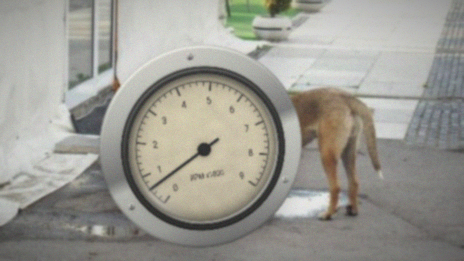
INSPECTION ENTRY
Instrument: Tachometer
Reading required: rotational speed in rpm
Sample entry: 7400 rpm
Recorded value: 600 rpm
